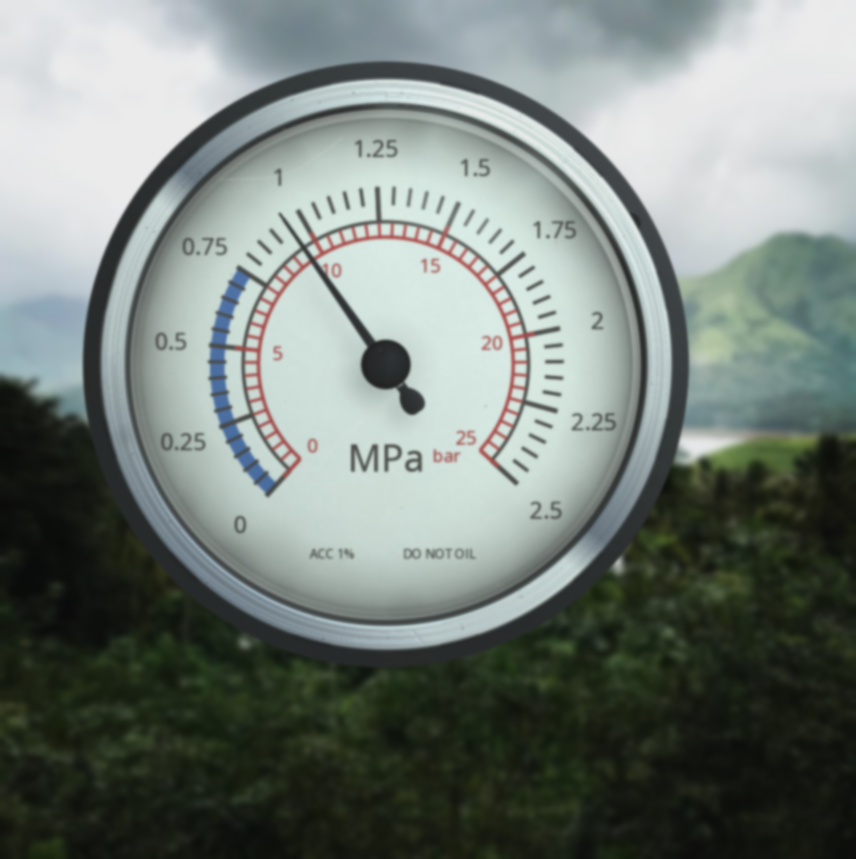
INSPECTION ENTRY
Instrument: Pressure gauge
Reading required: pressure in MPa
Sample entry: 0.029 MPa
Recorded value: 0.95 MPa
